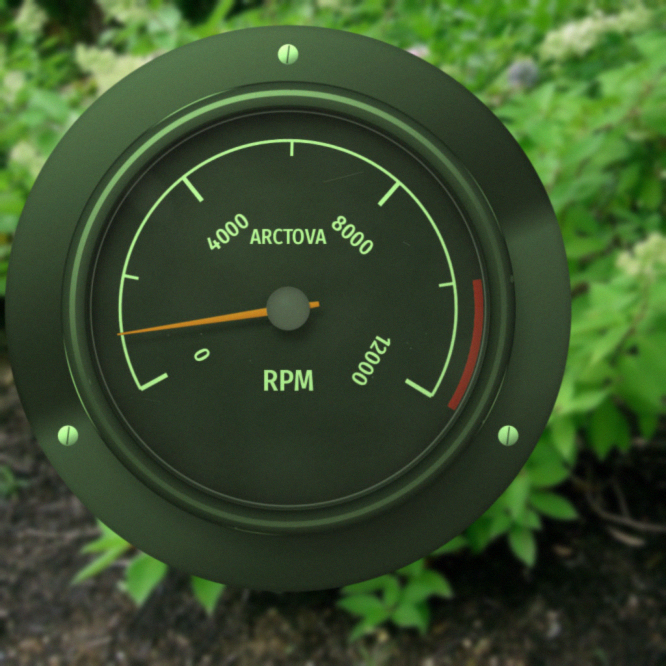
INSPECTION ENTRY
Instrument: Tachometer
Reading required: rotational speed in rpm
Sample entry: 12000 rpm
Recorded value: 1000 rpm
